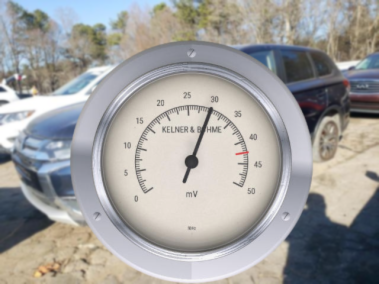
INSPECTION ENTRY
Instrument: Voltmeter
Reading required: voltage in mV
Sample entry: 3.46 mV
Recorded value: 30 mV
